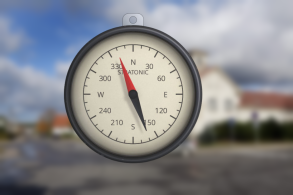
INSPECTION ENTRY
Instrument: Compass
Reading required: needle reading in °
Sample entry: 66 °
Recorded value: 340 °
